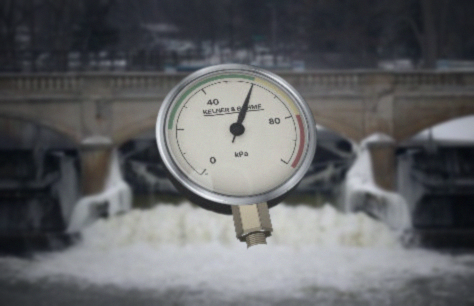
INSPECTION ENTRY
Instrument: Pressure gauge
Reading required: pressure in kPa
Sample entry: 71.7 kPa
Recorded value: 60 kPa
